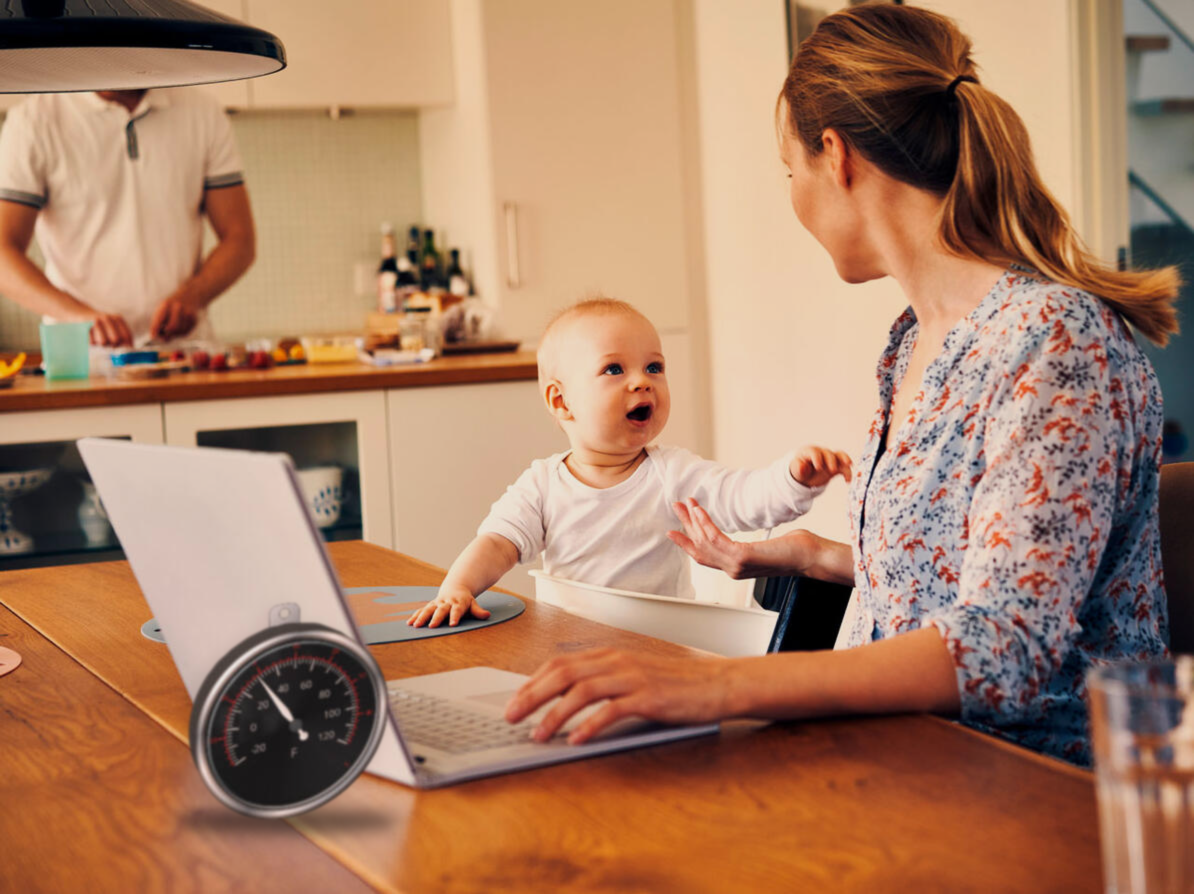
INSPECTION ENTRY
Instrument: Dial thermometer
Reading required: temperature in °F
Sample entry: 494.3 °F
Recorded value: 30 °F
